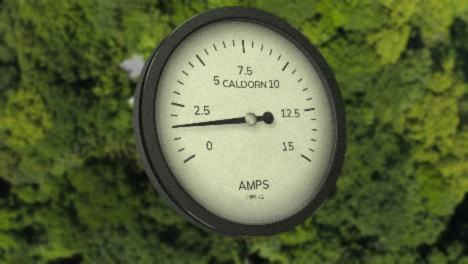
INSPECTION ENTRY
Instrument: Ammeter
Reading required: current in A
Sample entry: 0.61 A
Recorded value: 1.5 A
